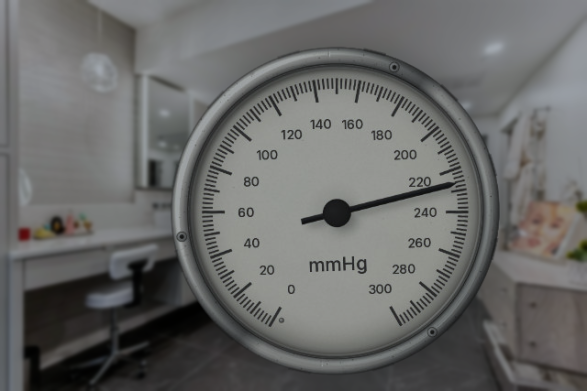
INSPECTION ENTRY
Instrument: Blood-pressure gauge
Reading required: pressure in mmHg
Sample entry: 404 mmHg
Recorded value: 226 mmHg
